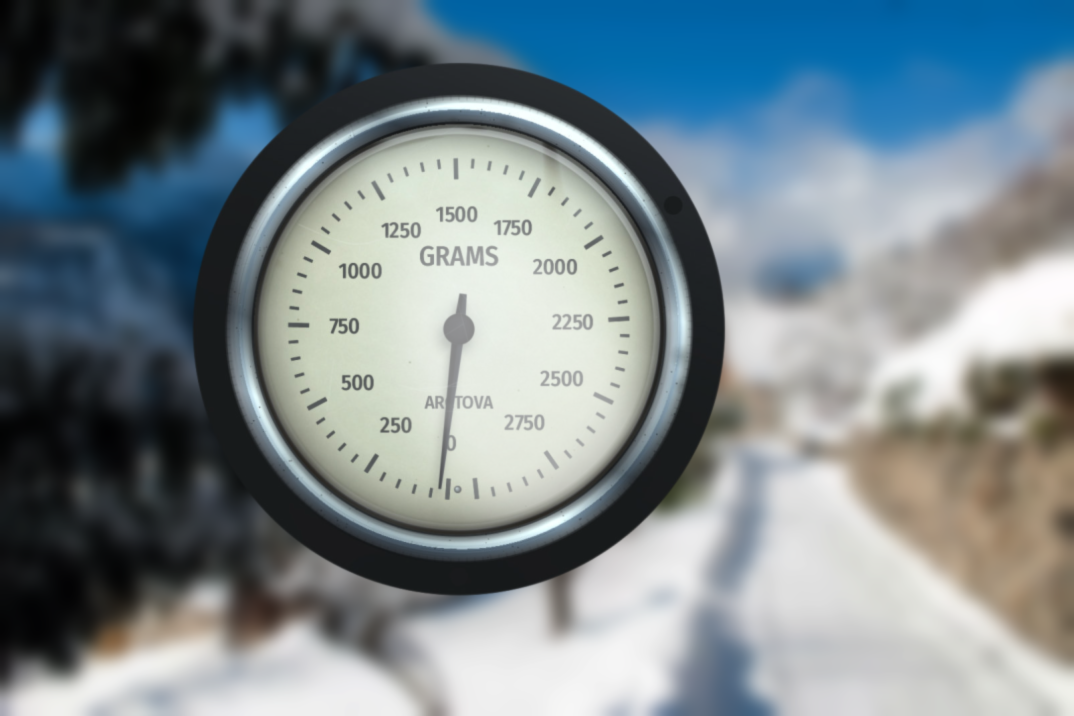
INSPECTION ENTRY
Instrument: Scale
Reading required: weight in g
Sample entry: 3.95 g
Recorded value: 25 g
